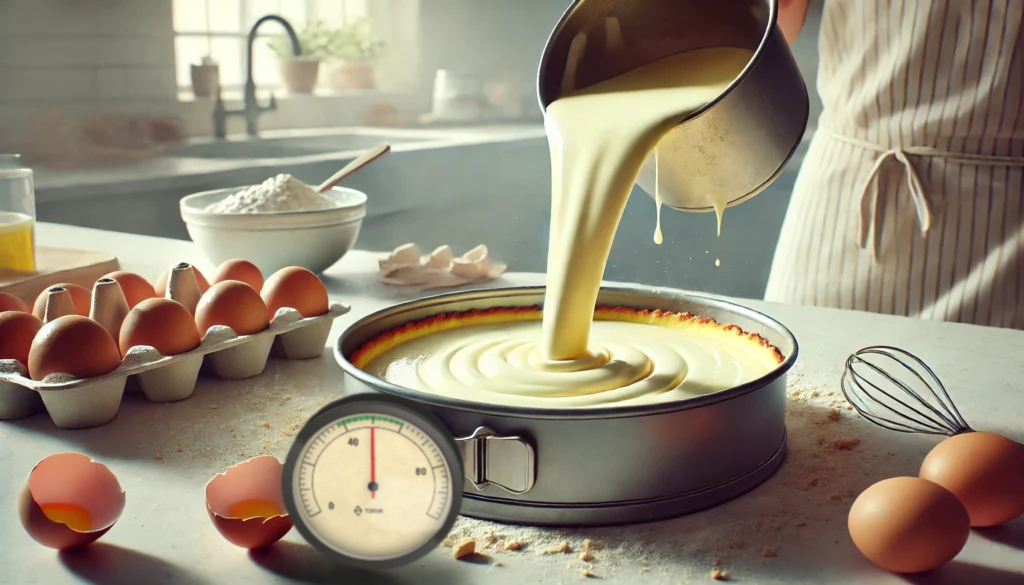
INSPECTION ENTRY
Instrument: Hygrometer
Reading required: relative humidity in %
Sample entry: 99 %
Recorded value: 50 %
